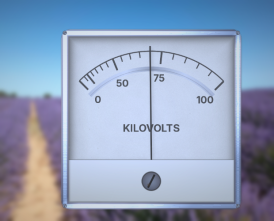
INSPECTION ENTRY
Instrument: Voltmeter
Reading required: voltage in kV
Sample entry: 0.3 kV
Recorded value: 70 kV
